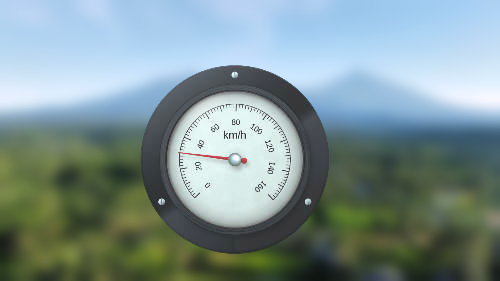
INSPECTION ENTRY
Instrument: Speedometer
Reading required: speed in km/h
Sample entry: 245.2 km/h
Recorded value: 30 km/h
